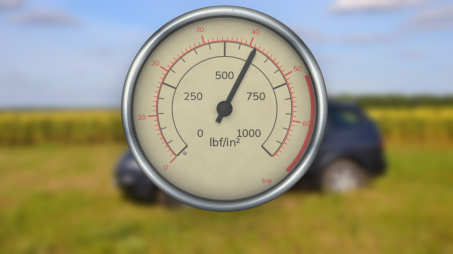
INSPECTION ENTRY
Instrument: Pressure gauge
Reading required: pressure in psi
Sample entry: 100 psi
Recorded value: 600 psi
